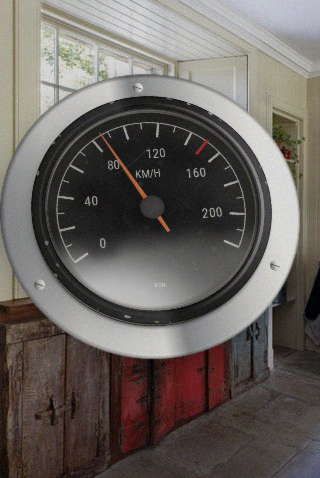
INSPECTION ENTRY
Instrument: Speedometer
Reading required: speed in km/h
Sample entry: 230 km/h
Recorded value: 85 km/h
